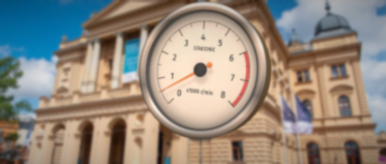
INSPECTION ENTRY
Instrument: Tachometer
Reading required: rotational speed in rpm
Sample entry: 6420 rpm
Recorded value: 500 rpm
